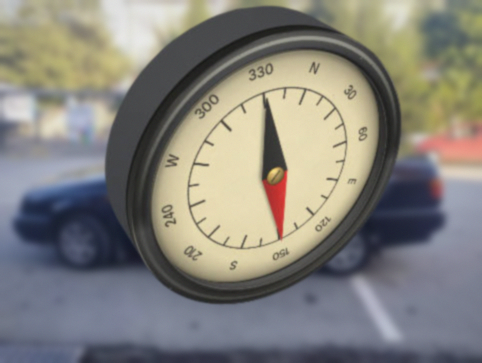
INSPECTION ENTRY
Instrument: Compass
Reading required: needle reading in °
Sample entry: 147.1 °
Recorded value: 150 °
